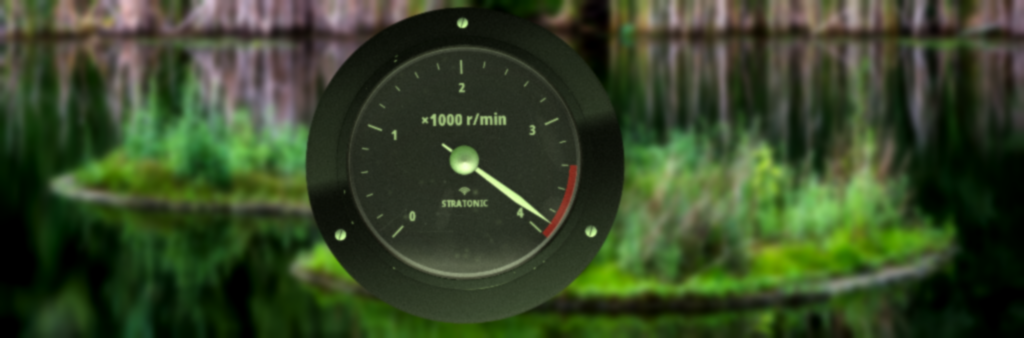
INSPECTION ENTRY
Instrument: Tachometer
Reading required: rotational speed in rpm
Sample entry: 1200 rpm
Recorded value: 3900 rpm
